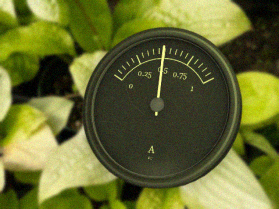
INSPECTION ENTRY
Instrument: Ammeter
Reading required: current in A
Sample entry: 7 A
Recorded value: 0.5 A
